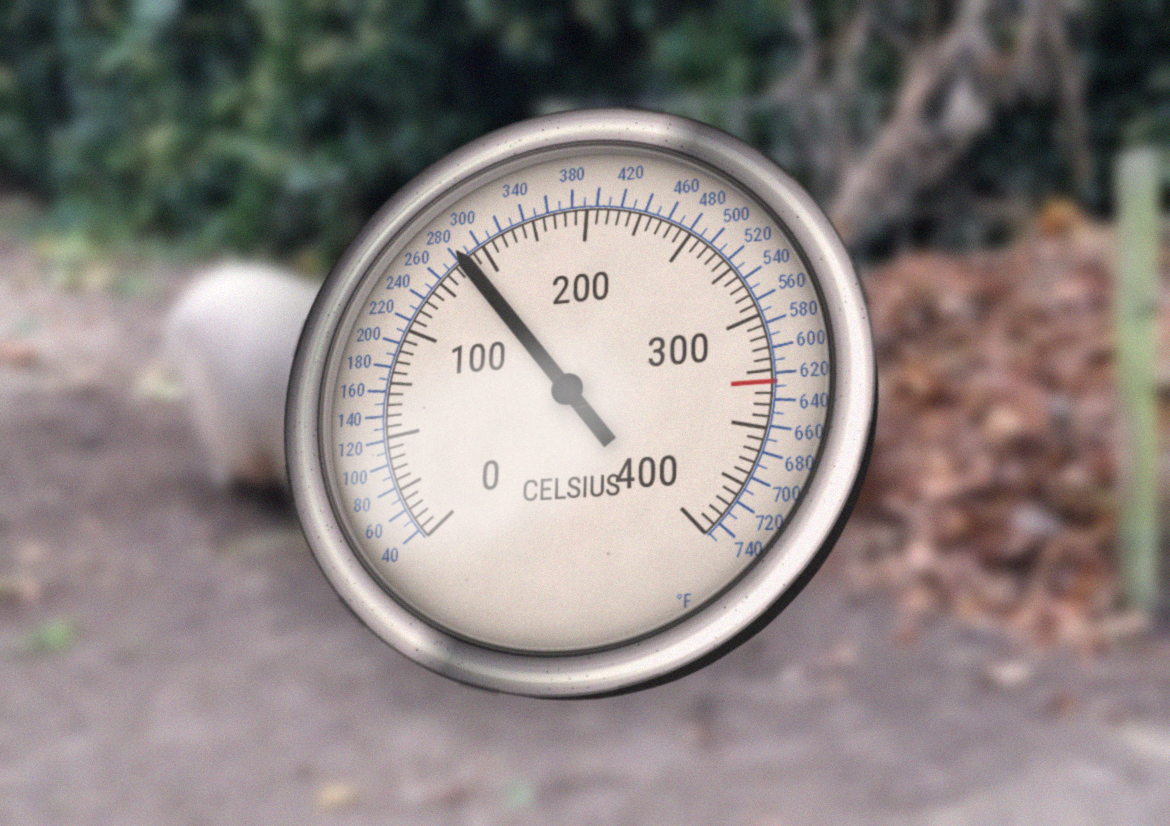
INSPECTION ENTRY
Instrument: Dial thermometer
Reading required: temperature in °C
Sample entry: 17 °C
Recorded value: 140 °C
